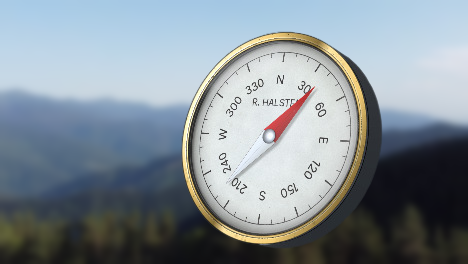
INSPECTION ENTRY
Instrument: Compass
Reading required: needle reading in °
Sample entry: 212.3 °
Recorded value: 40 °
